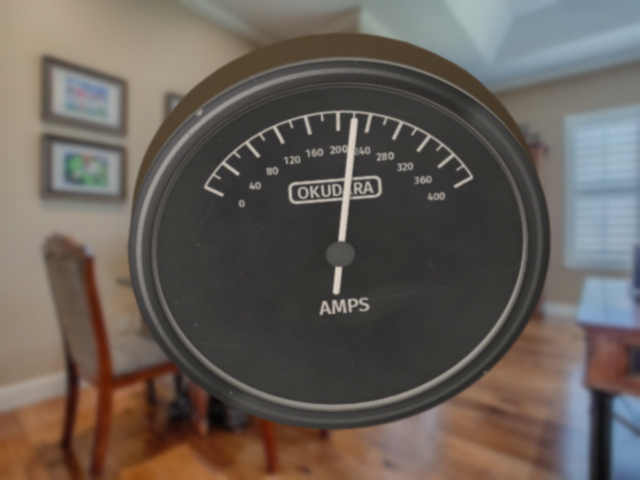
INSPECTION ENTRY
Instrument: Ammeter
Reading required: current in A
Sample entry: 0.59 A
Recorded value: 220 A
